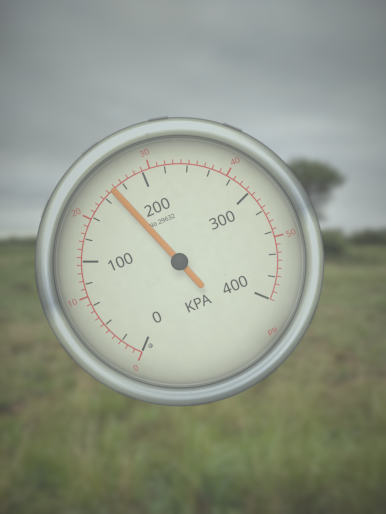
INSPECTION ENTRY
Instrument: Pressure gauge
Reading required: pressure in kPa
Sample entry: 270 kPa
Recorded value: 170 kPa
